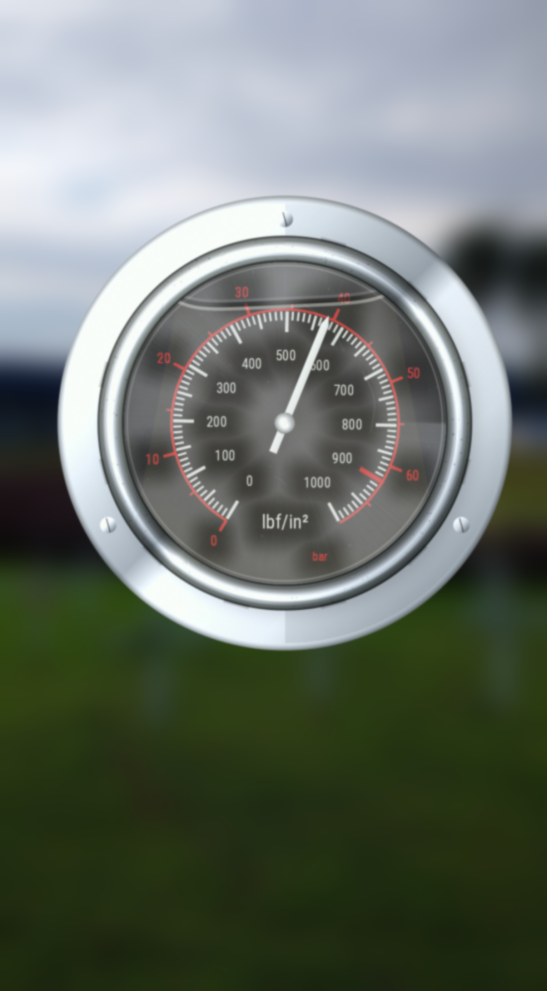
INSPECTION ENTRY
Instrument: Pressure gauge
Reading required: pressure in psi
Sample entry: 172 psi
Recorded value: 570 psi
